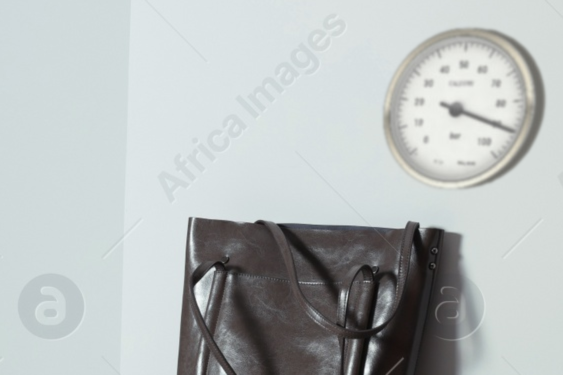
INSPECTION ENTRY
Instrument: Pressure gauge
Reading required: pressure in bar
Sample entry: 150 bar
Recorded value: 90 bar
